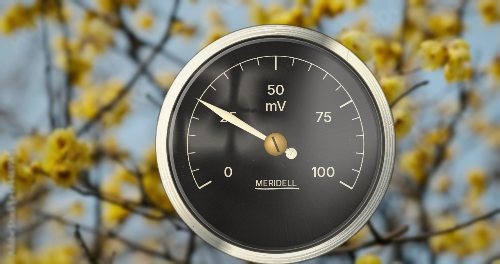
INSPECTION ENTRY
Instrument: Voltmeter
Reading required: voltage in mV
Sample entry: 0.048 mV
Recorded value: 25 mV
